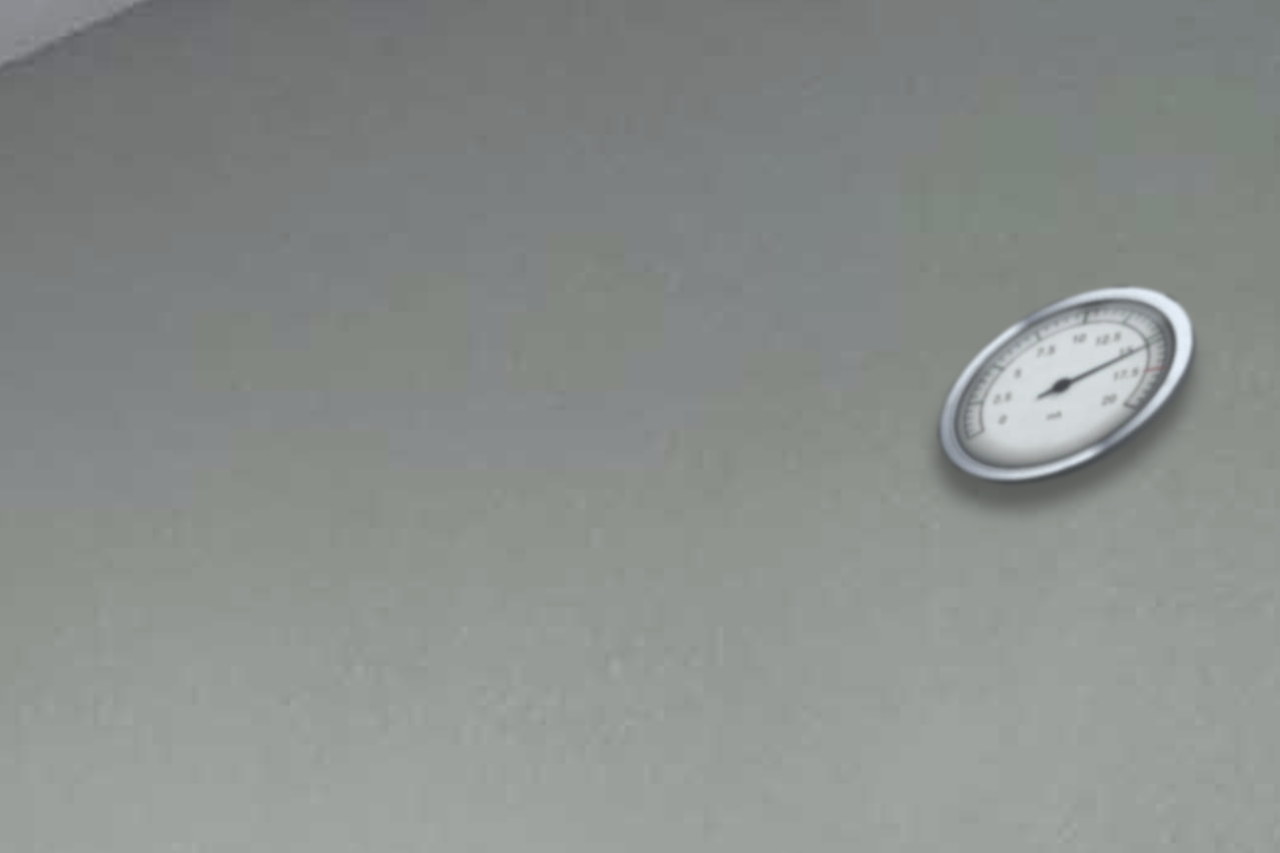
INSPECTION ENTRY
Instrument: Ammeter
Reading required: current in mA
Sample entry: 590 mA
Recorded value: 15.5 mA
